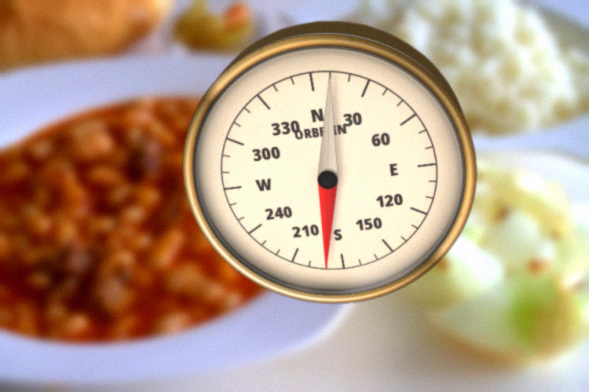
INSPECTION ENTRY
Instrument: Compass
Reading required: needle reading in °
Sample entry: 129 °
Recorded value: 190 °
